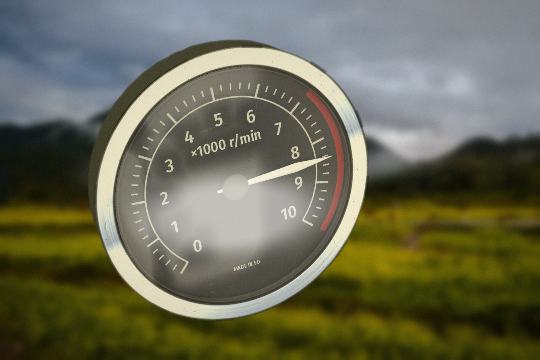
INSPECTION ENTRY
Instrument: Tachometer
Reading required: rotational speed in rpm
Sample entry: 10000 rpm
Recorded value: 8400 rpm
